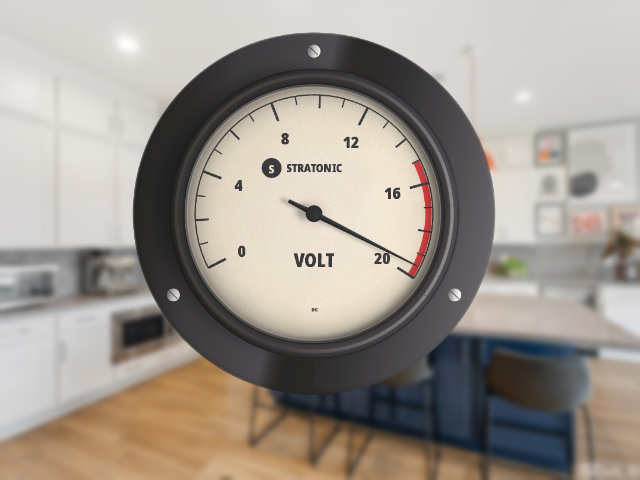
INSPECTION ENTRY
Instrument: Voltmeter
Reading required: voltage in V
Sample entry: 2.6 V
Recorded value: 19.5 V
